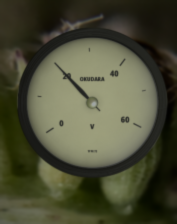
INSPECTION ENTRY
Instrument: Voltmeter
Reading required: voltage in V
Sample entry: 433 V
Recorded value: 20 V
